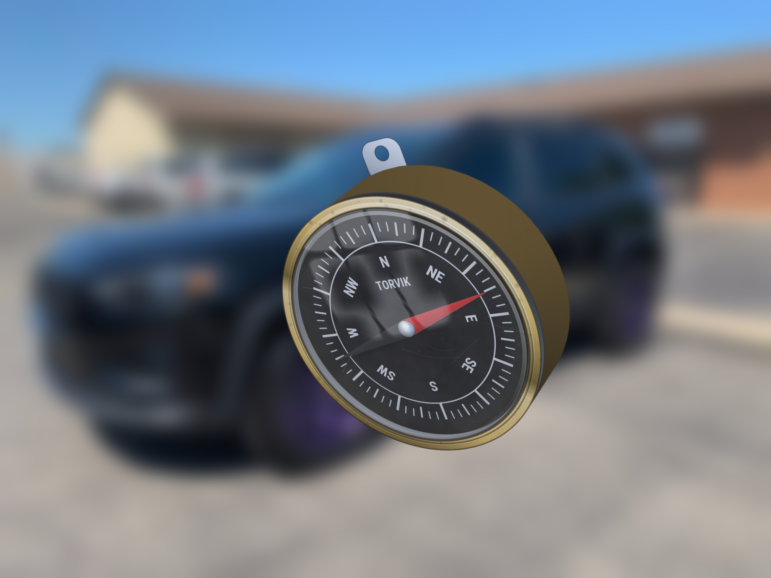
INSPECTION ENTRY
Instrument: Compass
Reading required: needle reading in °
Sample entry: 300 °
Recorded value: 75 °
